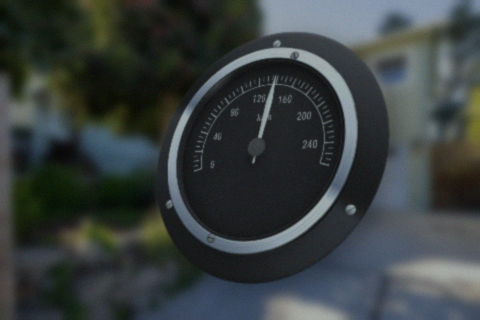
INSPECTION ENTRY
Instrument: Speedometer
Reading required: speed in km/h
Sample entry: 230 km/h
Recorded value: 140 km/h
